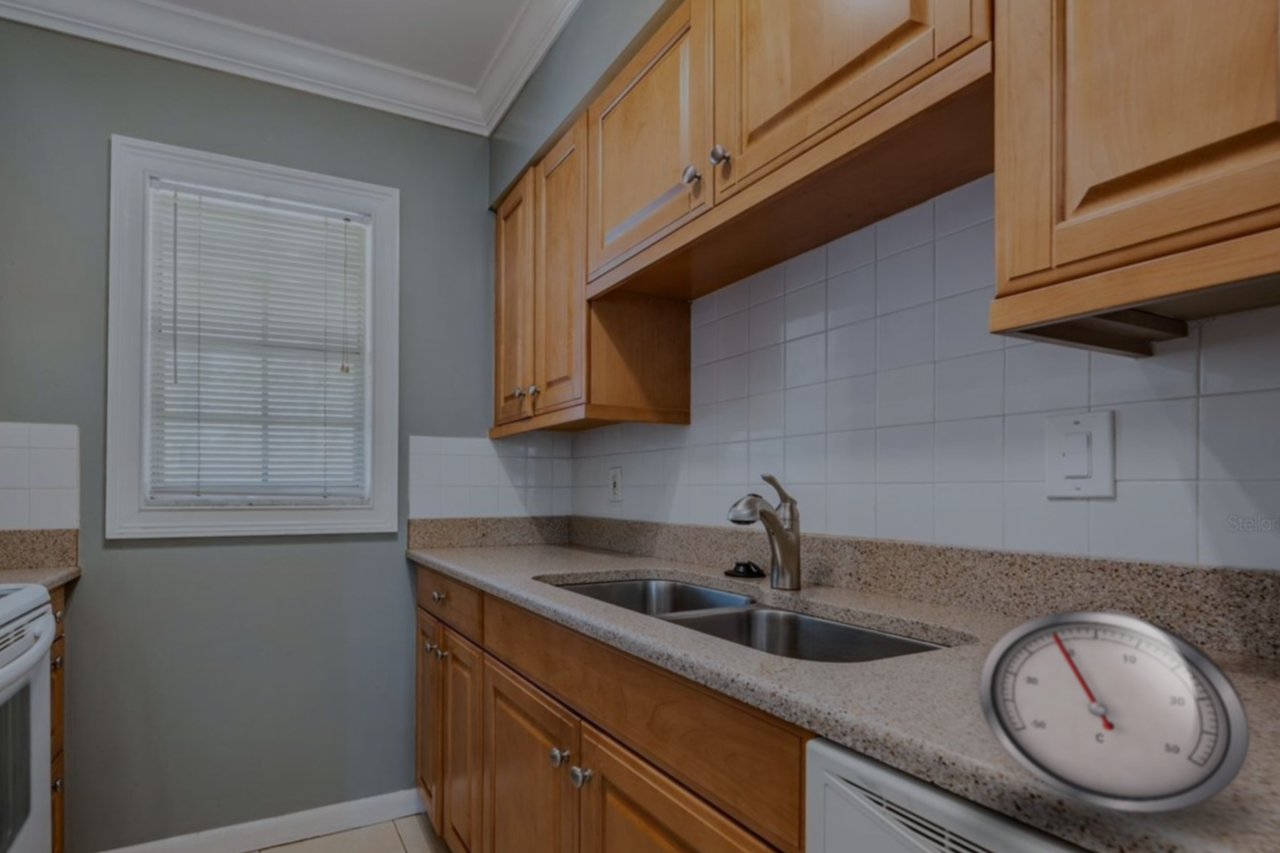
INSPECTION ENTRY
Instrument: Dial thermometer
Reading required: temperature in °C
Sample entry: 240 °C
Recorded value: -10 °C
